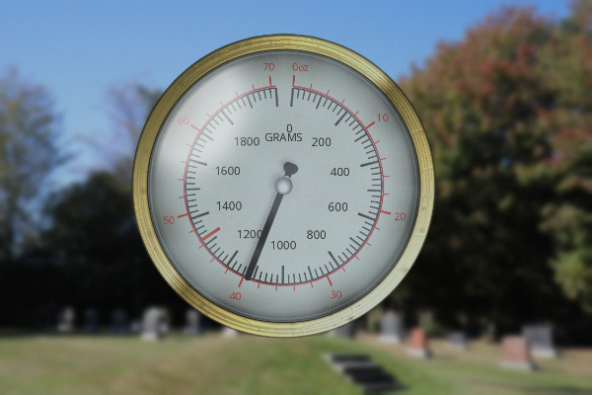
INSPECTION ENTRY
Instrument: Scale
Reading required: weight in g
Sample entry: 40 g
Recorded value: 1120 g
